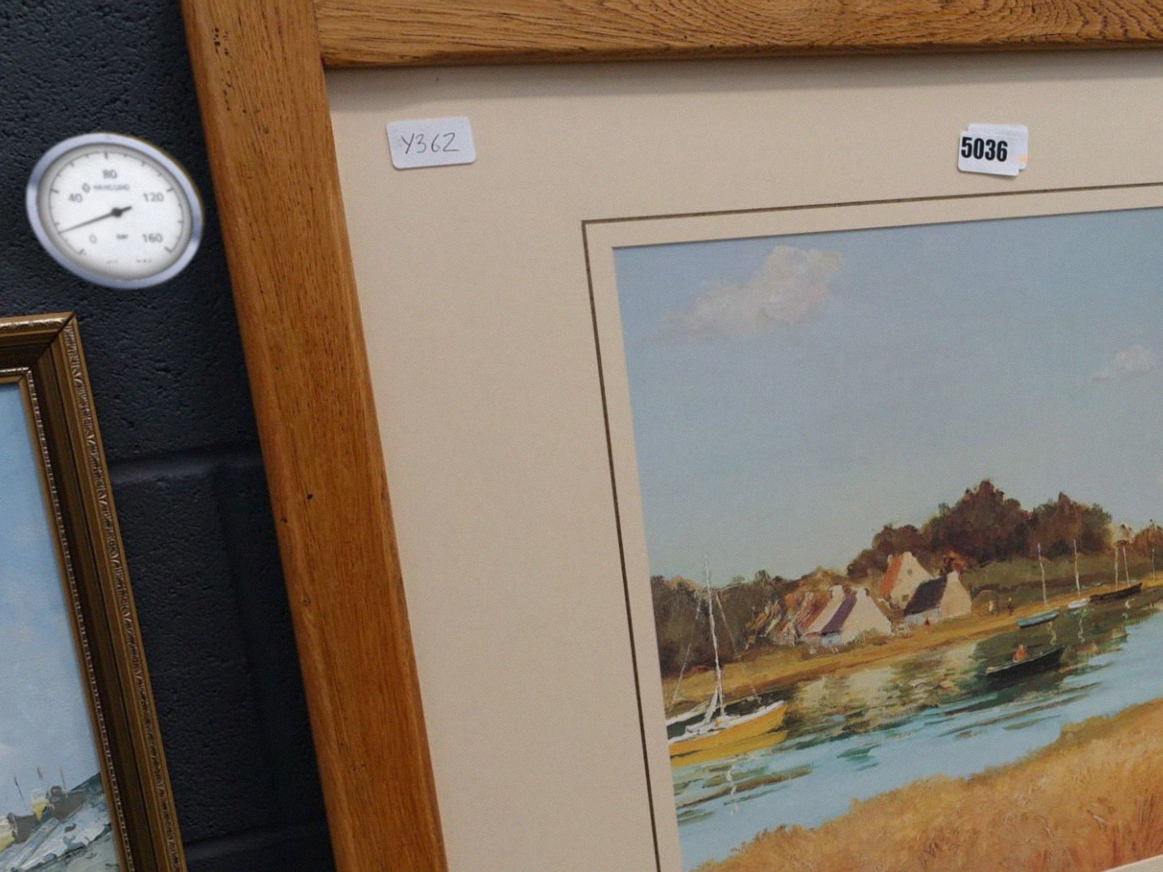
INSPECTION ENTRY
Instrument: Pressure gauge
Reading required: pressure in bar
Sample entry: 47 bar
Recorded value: 15 bar
